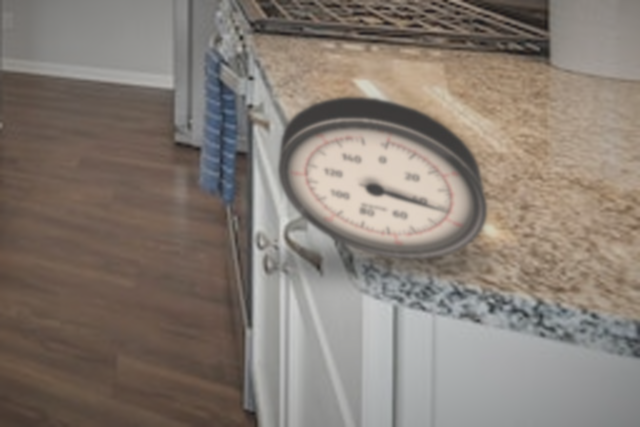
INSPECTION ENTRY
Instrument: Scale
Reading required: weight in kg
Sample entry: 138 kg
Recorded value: 40 kg
